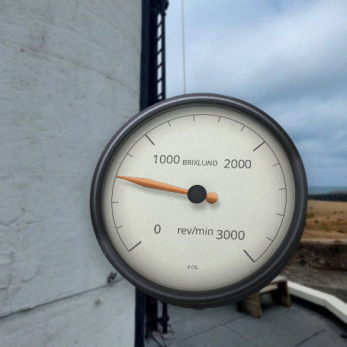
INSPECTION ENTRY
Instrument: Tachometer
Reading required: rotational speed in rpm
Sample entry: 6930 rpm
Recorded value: 600 rpm
